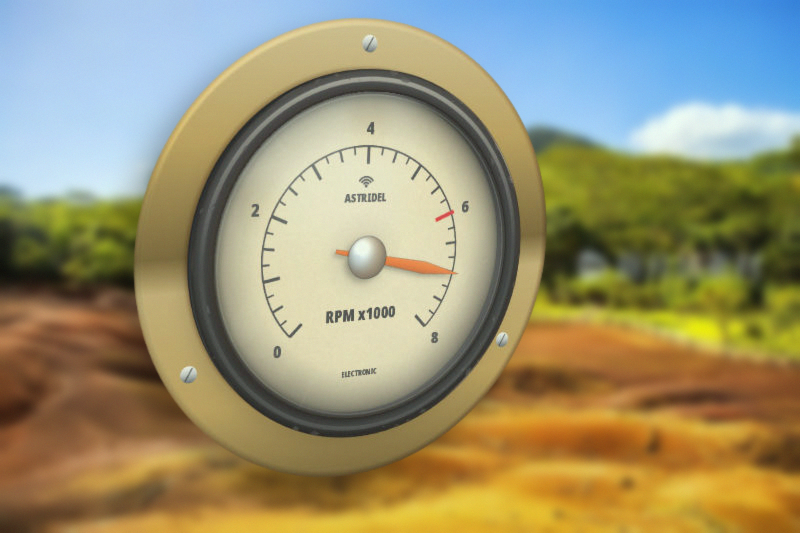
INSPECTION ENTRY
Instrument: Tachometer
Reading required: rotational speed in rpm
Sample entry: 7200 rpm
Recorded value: 7000 rpm
